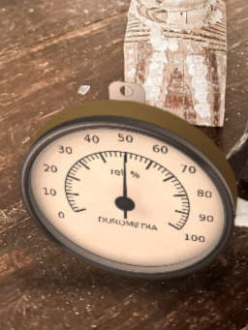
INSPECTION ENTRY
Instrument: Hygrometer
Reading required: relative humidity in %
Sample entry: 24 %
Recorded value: 50 %
